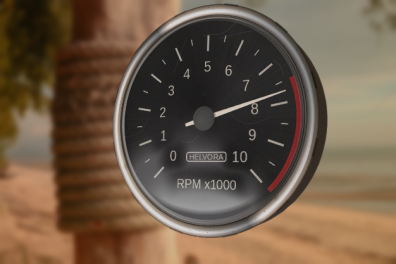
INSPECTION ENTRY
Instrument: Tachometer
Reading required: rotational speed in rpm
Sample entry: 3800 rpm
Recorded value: 7750 rpm
